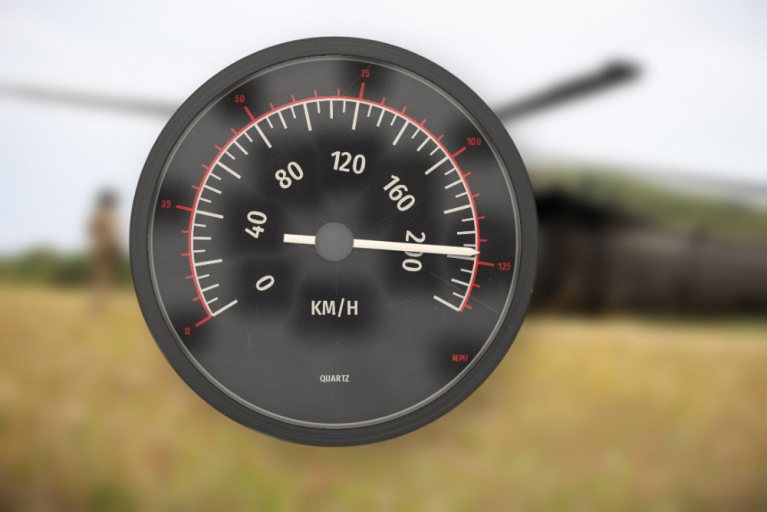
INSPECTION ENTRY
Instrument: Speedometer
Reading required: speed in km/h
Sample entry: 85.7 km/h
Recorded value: 197.5 km/h
